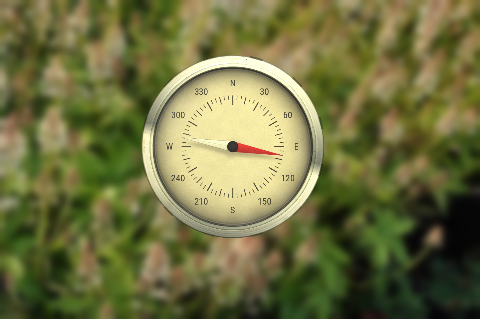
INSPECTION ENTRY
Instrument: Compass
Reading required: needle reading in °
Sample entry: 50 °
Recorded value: 100 °
